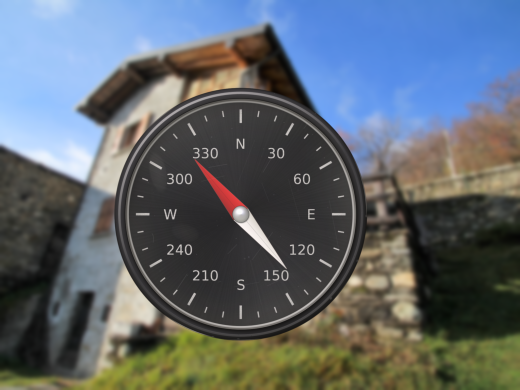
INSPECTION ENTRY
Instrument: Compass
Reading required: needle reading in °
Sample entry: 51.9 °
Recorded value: 320 °
